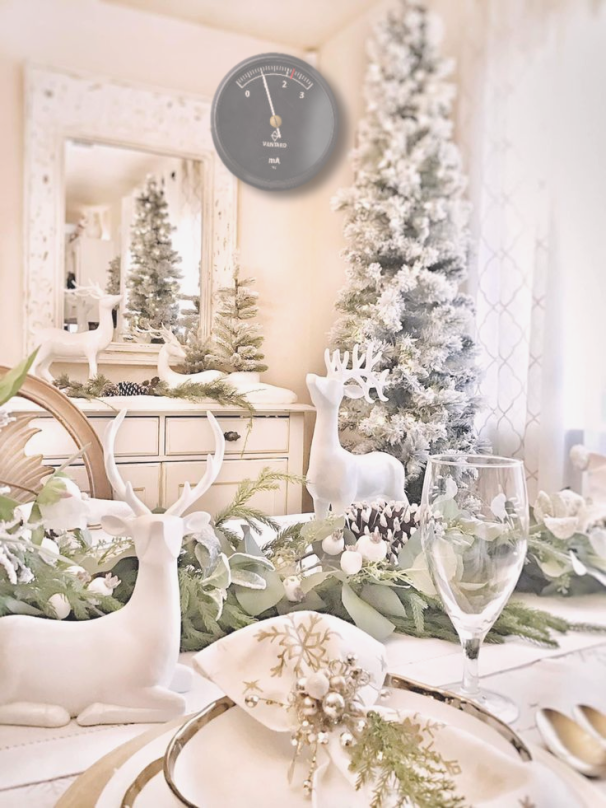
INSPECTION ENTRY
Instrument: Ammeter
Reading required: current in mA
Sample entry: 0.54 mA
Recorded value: 1 mA
